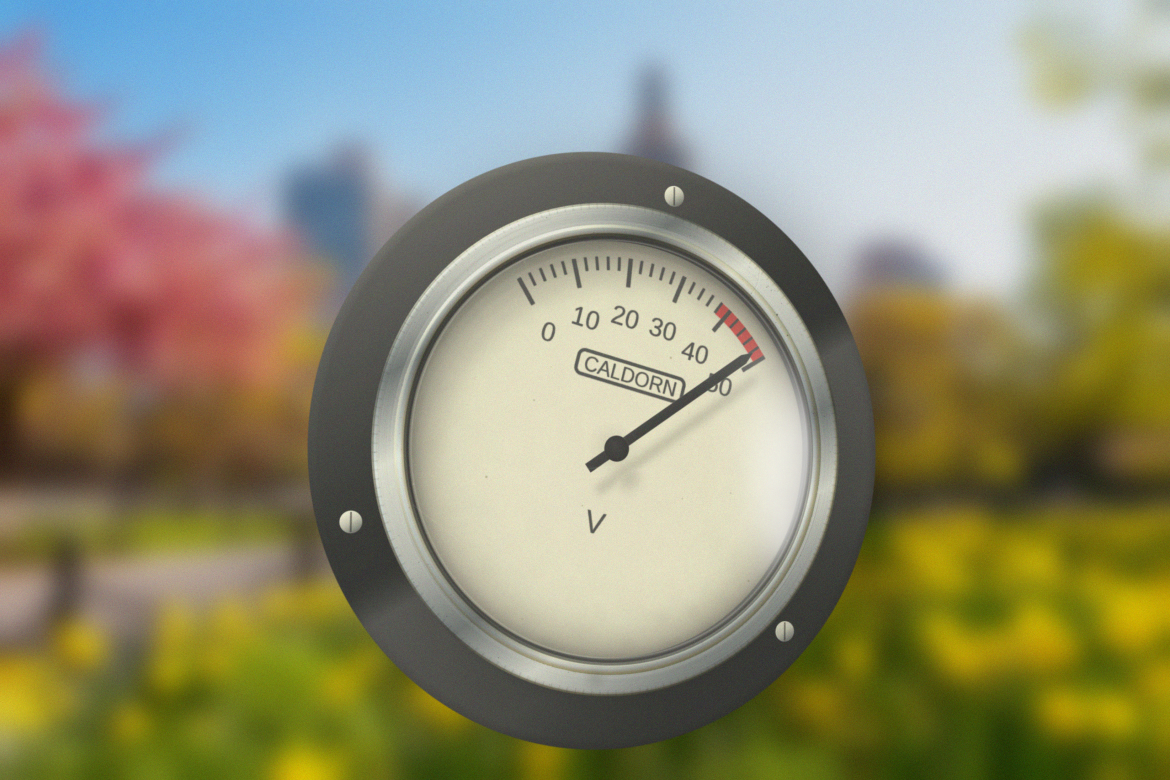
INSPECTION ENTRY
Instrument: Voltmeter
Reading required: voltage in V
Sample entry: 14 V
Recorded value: 48 V
